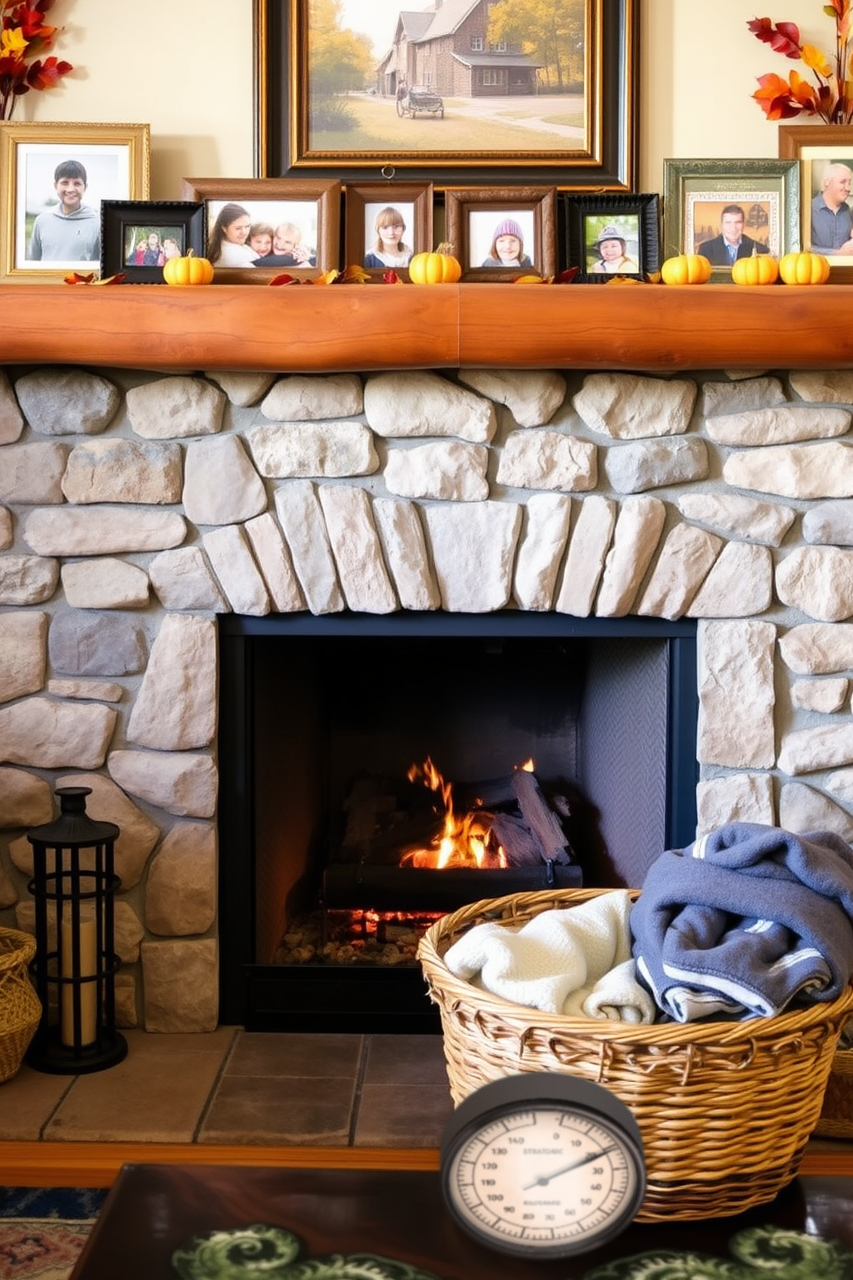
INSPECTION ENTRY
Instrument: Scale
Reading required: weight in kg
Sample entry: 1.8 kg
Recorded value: 20 kg
